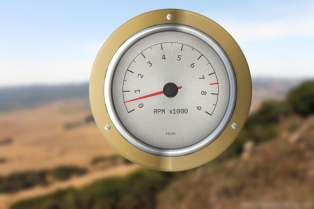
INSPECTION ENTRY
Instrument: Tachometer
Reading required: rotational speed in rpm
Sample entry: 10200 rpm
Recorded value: 500 rpm
